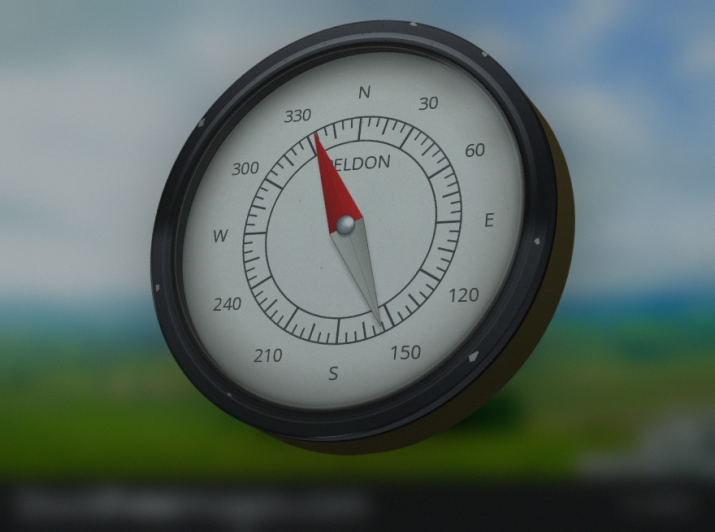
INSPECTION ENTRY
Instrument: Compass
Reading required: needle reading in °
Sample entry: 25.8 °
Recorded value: 335 °
